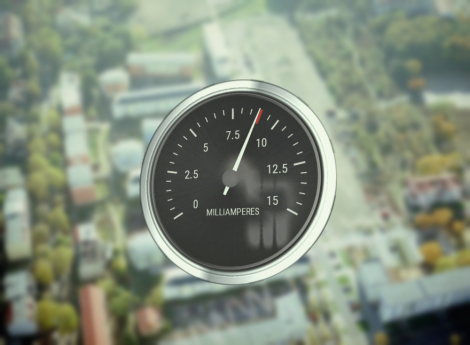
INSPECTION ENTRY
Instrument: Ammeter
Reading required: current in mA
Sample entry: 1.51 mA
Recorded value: 9 mA
